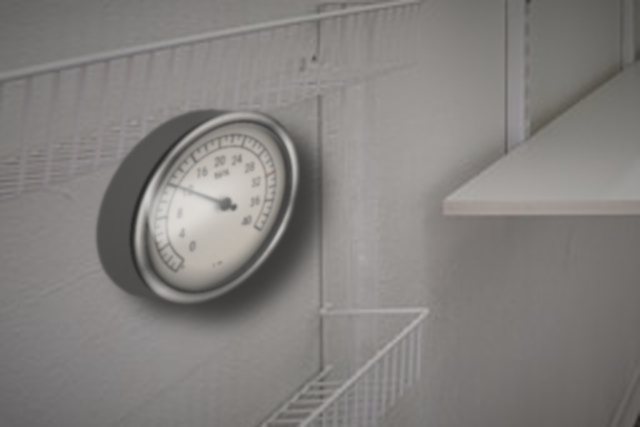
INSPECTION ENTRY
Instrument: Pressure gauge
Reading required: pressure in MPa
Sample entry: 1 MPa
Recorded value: 12 MPa
